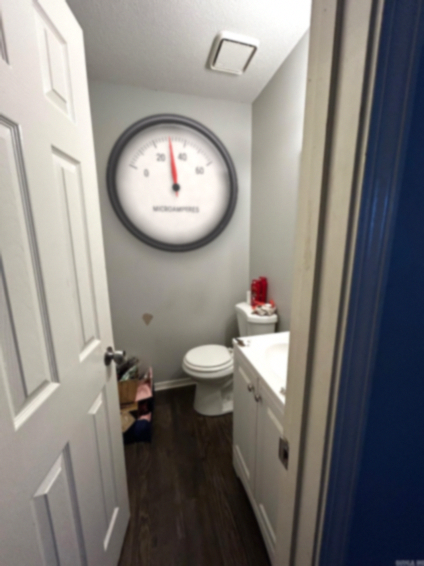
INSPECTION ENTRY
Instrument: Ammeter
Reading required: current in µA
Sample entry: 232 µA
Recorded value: 30 µA
